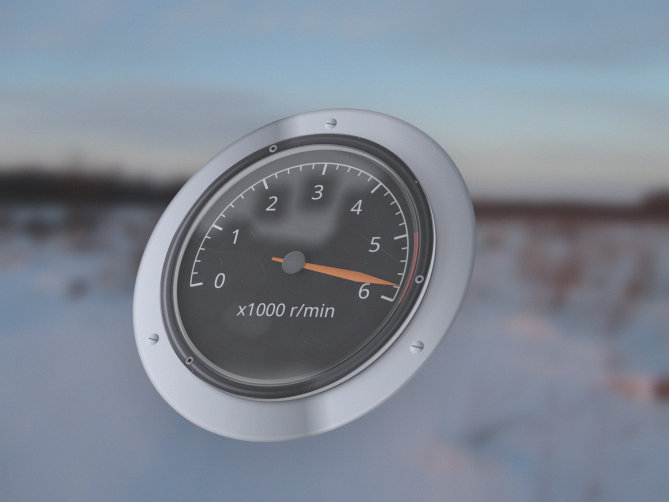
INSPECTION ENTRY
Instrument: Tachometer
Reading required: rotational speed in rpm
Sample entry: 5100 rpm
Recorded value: 5800 rpm
